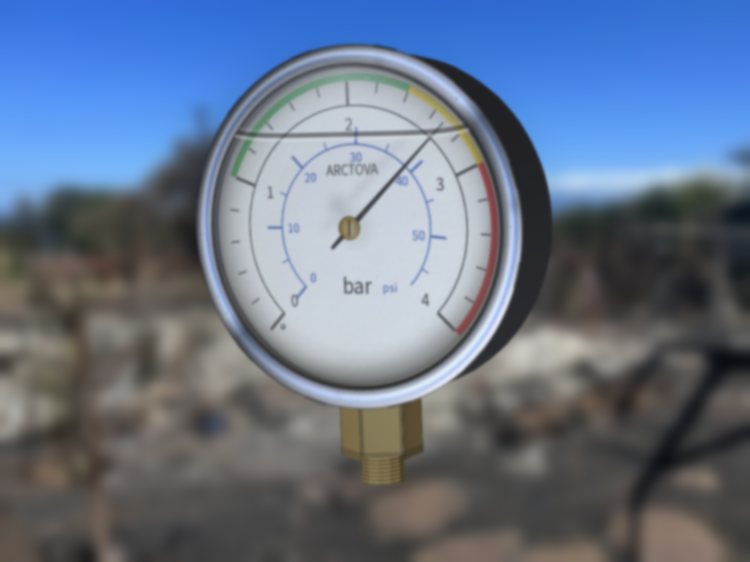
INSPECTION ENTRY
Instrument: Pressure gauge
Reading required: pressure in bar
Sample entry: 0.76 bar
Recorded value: 2.7 bar
